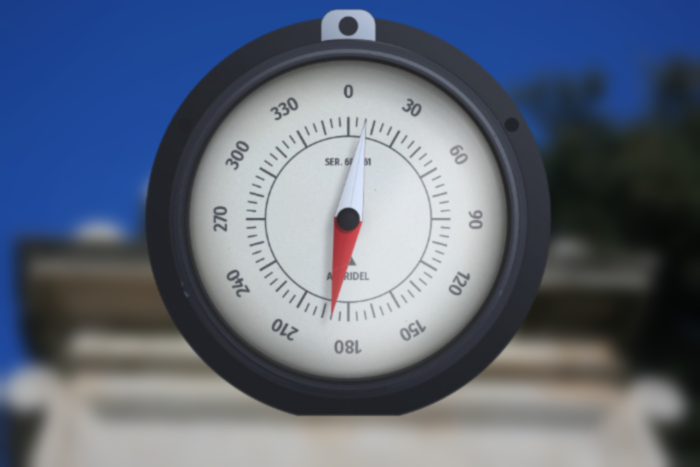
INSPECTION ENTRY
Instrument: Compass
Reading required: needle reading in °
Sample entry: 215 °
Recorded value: 190 °
